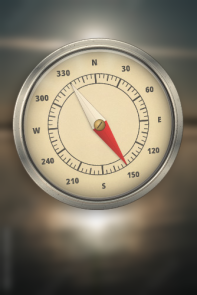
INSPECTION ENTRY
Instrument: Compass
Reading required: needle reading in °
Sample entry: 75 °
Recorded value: 150 °
